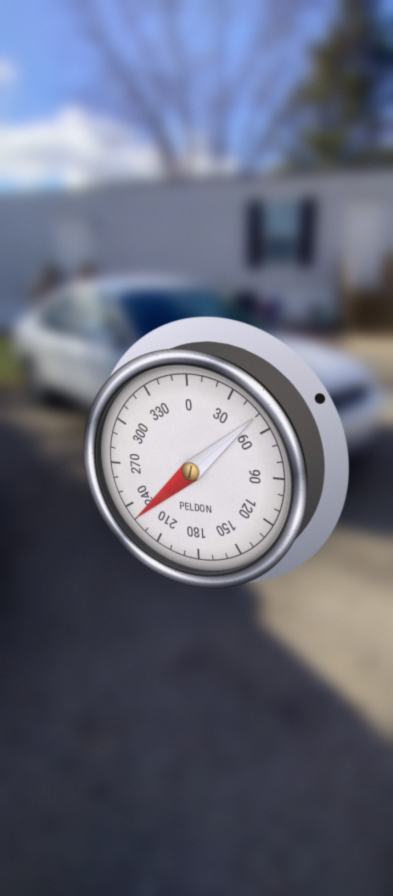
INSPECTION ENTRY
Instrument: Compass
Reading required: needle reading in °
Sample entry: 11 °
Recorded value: 230 °
